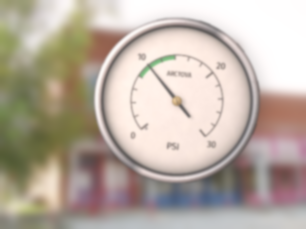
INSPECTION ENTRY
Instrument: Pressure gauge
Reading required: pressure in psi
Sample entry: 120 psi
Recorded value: 10 psi
